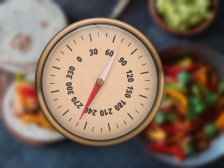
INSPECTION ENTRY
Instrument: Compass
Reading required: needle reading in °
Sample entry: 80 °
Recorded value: 250 °
